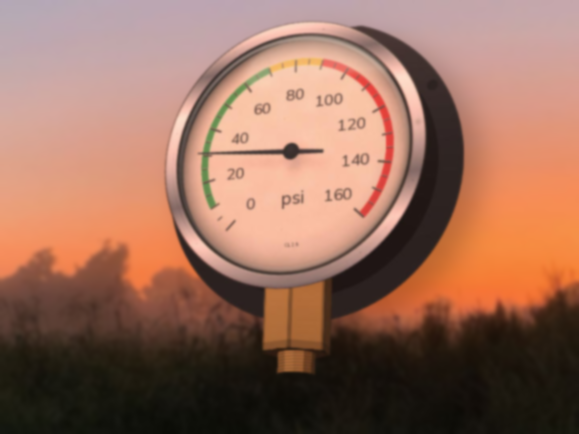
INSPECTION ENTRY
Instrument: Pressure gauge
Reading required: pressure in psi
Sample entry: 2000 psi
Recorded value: 30 psi
